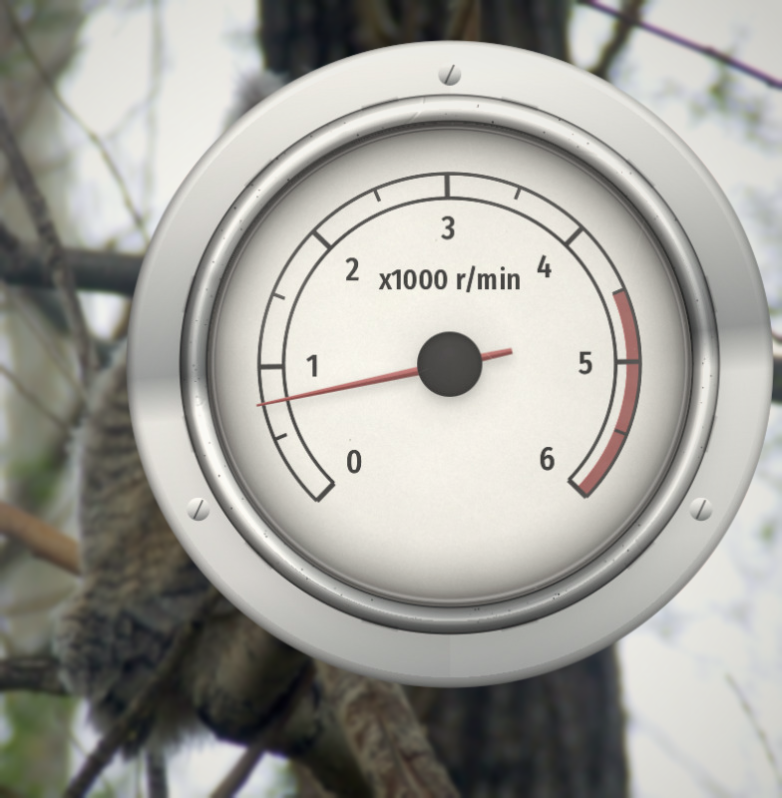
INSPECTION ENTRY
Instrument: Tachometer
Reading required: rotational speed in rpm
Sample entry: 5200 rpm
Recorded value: 750 rpm
